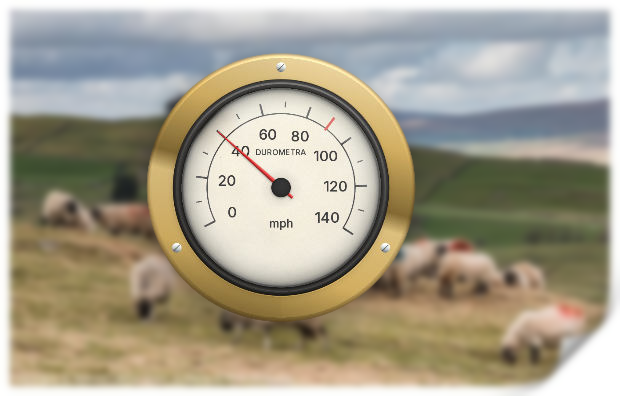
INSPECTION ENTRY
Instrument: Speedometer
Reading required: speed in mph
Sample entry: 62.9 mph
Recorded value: 40 mph
